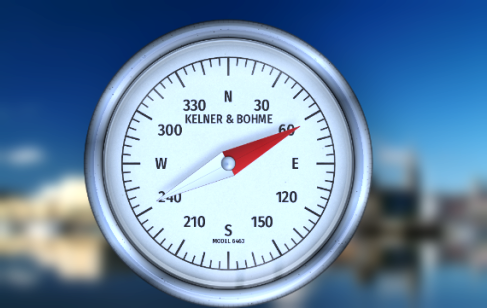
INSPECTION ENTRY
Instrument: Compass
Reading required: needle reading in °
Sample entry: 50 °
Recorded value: 62.5 °
